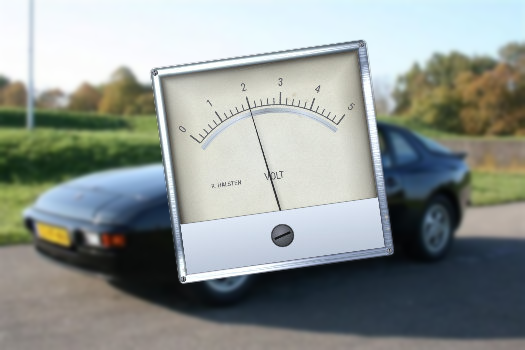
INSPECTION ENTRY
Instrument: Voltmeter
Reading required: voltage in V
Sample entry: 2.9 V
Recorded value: 2 V
